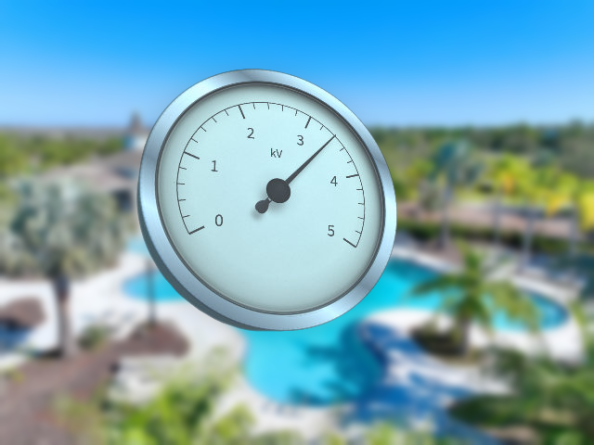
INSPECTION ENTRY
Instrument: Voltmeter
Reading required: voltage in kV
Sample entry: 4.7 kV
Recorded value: 3.4 kV
